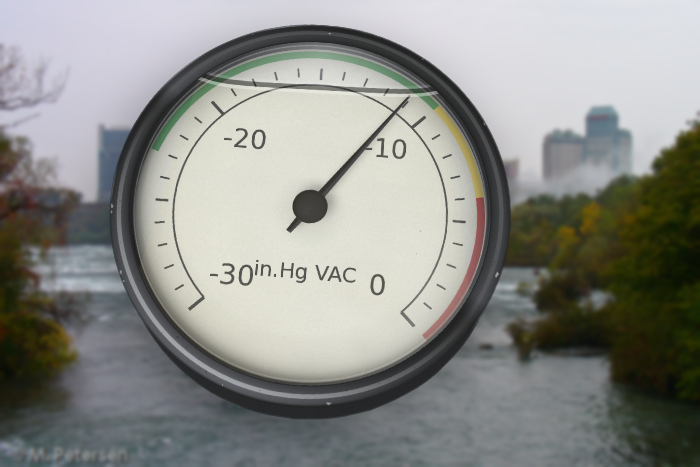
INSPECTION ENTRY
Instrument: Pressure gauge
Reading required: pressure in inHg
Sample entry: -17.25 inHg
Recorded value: -11 inHg
